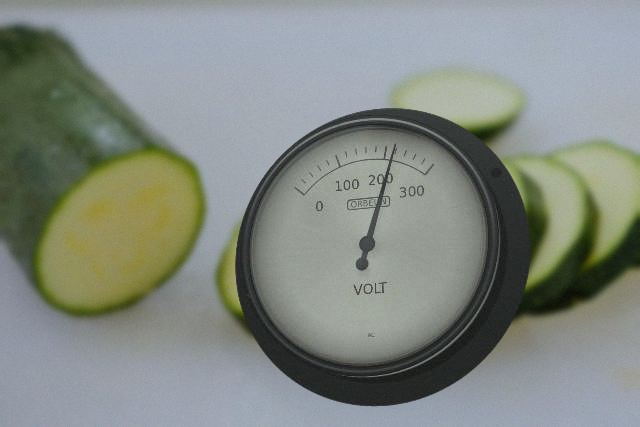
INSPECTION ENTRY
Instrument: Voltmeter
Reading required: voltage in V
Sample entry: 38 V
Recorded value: 220 V
